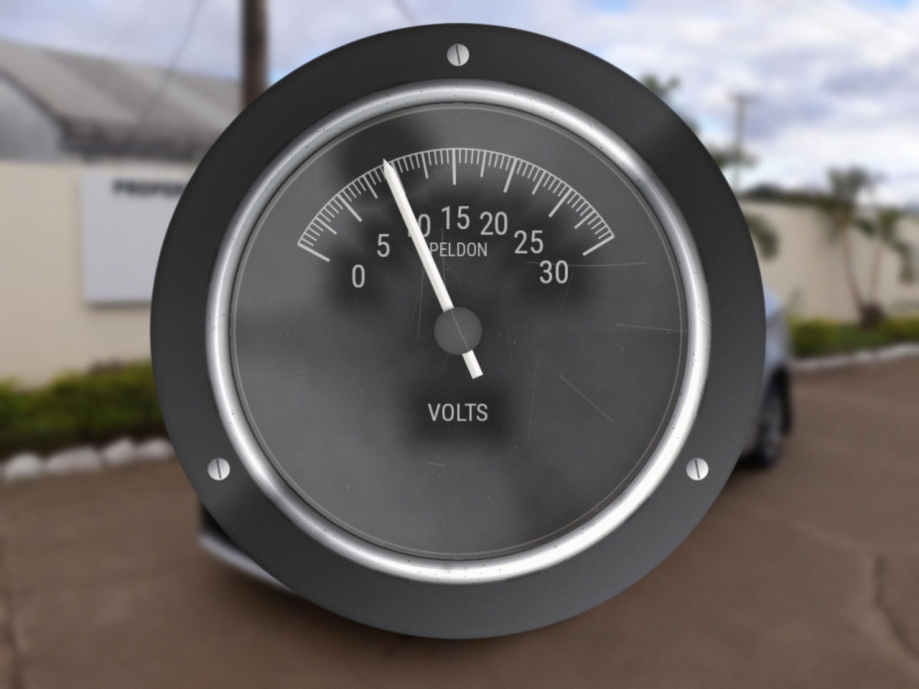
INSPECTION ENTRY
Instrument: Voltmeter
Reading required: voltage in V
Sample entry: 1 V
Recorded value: 9.5 V
